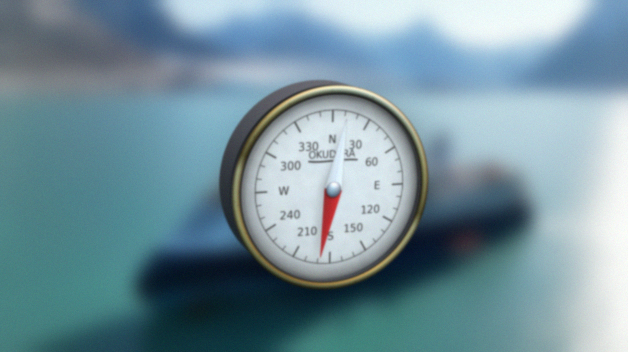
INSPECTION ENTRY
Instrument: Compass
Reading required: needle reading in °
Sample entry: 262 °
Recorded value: 190 °
